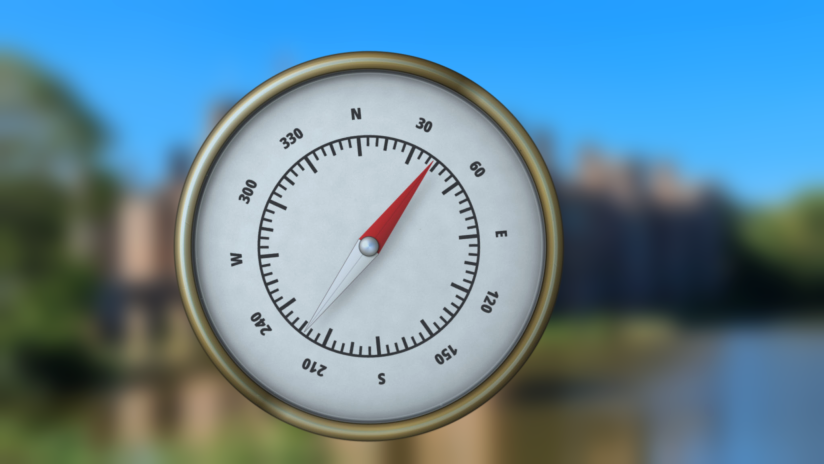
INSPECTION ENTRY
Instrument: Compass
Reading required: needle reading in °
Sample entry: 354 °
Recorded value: 42.5 °
